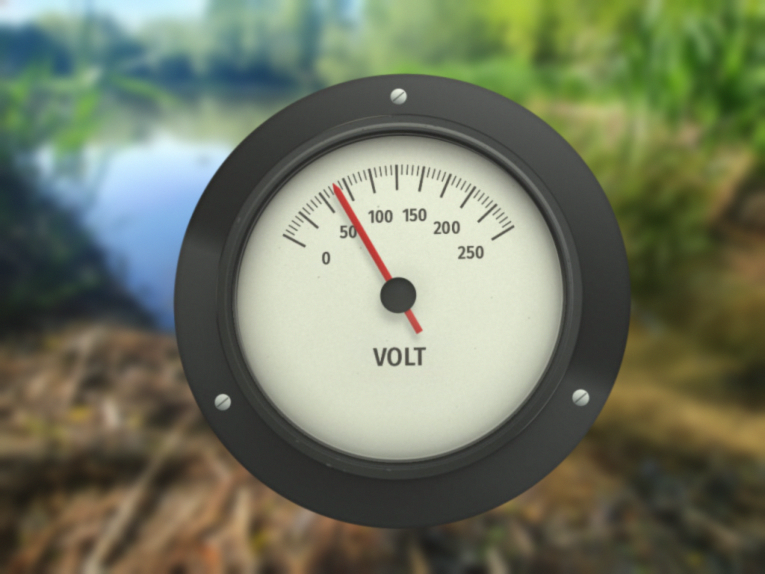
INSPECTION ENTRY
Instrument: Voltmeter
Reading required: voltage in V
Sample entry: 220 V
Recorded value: 65 V
